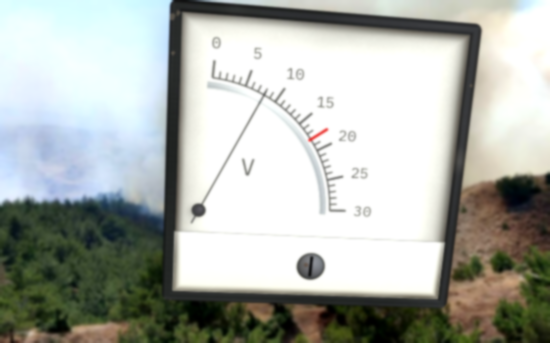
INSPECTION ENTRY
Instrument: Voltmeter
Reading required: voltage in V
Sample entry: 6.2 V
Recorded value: 8 V
